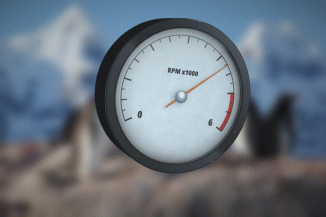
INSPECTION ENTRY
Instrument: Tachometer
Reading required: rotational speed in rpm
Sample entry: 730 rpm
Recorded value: 4250 rpm
